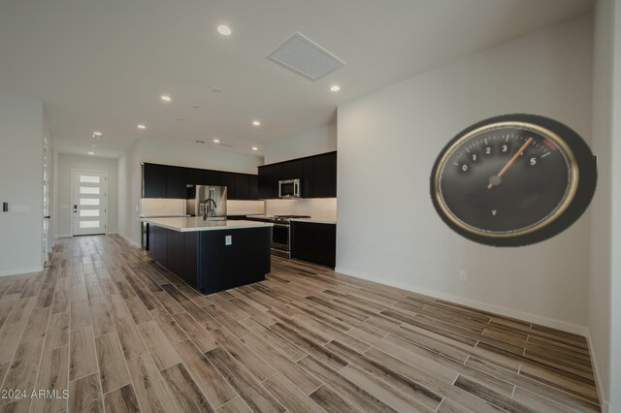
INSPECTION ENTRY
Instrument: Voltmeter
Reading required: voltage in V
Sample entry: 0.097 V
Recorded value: 4 V
